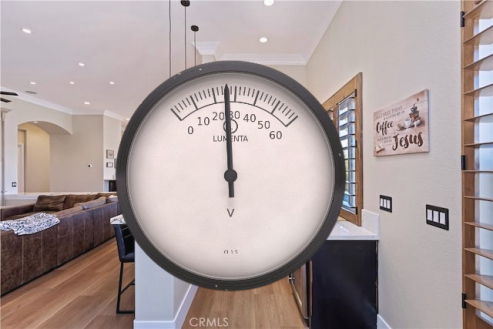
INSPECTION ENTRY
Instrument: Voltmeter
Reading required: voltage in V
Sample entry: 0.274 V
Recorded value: 26 V
